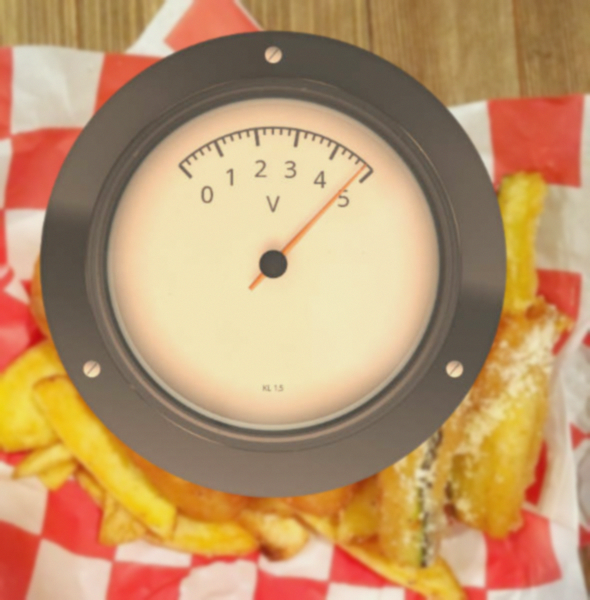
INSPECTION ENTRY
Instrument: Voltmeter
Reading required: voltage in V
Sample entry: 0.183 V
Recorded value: 4.8 V
